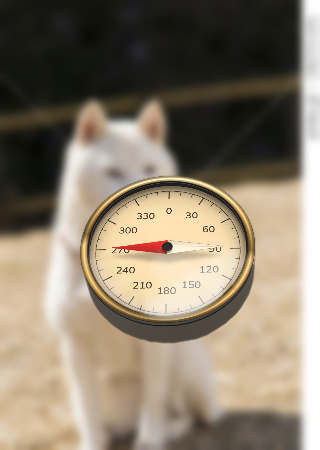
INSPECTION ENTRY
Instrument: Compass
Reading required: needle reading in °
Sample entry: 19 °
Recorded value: 270 °
